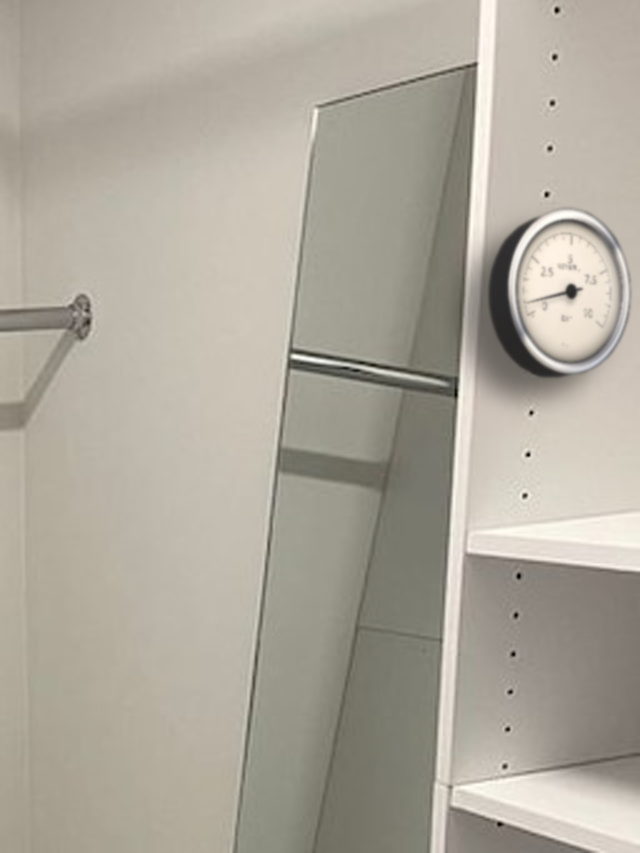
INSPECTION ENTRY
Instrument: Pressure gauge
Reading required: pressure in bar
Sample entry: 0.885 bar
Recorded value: 0.5 bar
